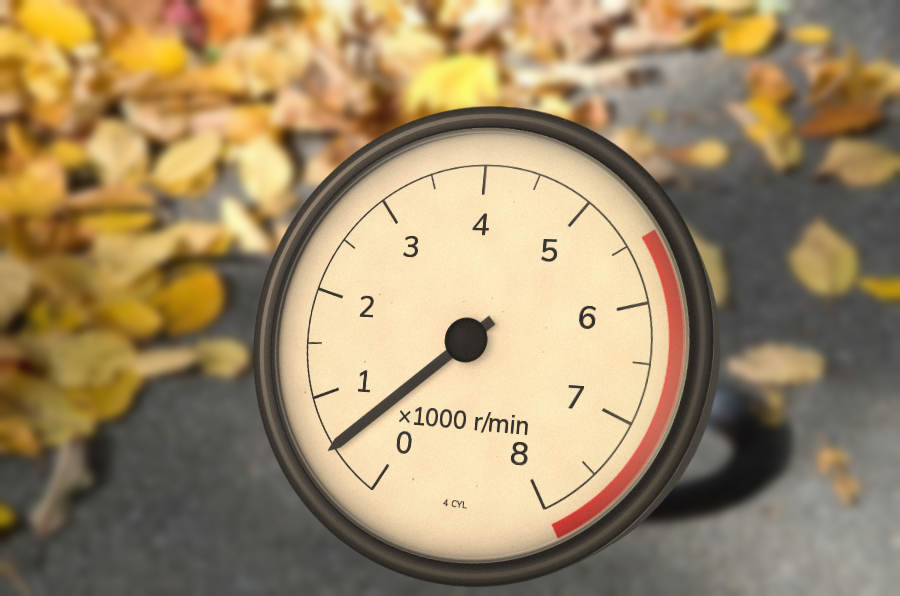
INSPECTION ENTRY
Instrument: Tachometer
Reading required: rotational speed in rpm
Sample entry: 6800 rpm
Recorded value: 500 rpm
